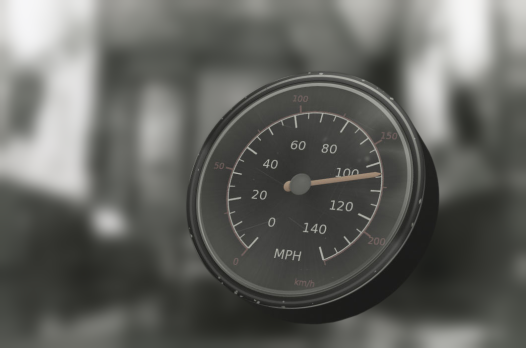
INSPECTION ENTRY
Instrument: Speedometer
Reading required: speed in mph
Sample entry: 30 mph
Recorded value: 105 mph
